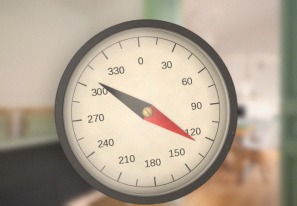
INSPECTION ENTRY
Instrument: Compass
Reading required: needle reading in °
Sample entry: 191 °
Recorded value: 127.5 °
